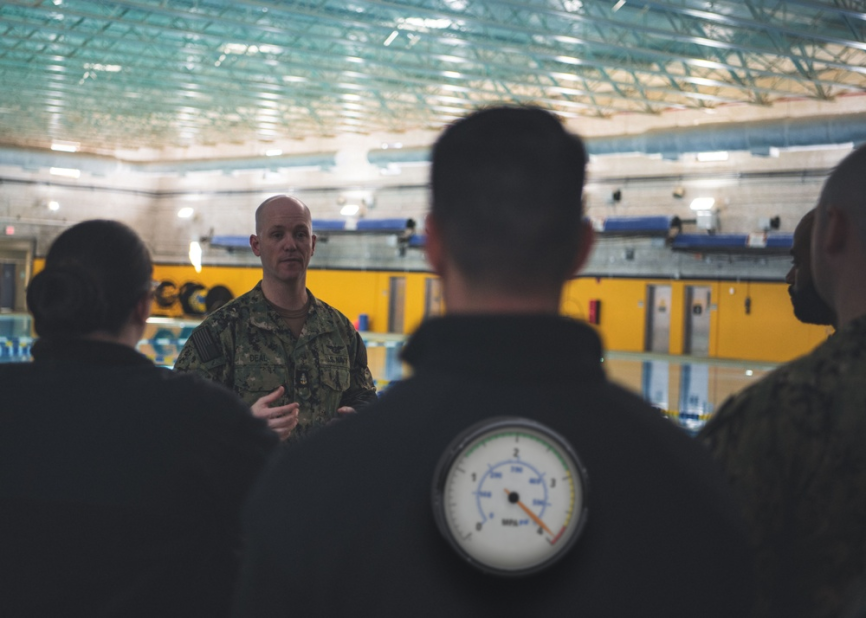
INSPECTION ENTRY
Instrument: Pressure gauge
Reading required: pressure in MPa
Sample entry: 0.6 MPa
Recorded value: 3.9 MPa
